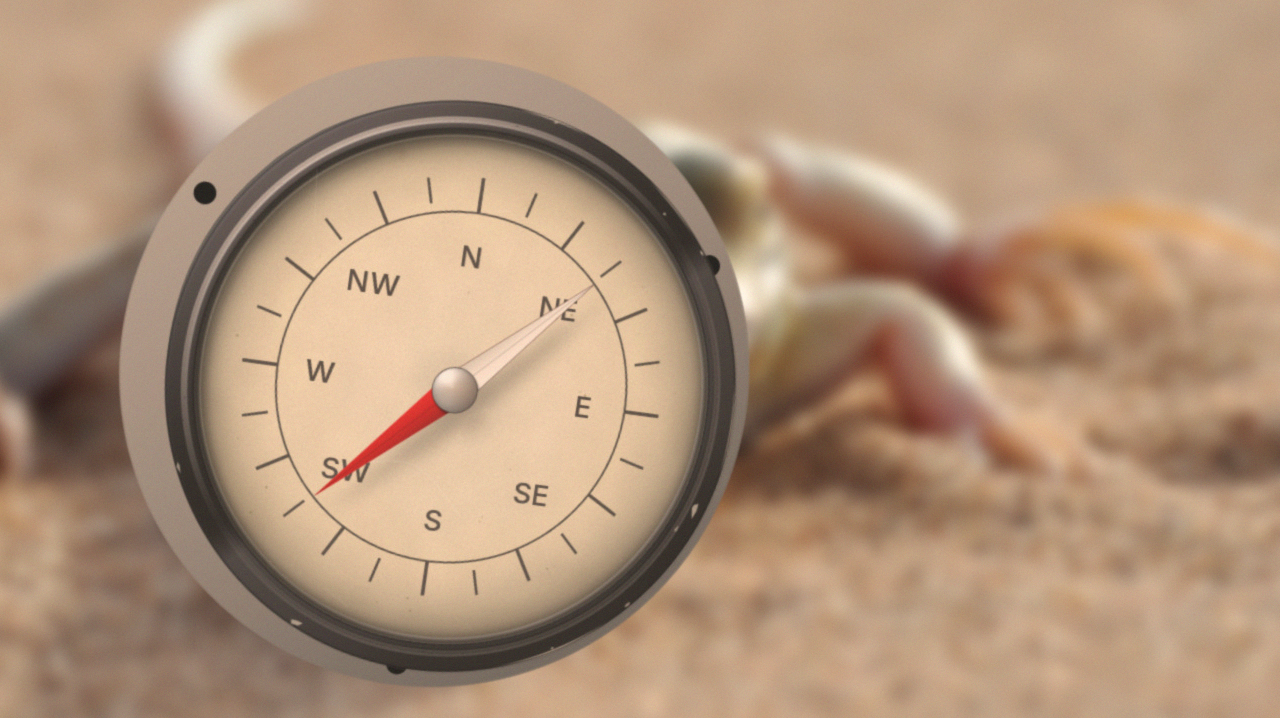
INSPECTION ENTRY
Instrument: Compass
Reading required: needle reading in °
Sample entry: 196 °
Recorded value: 225 °
